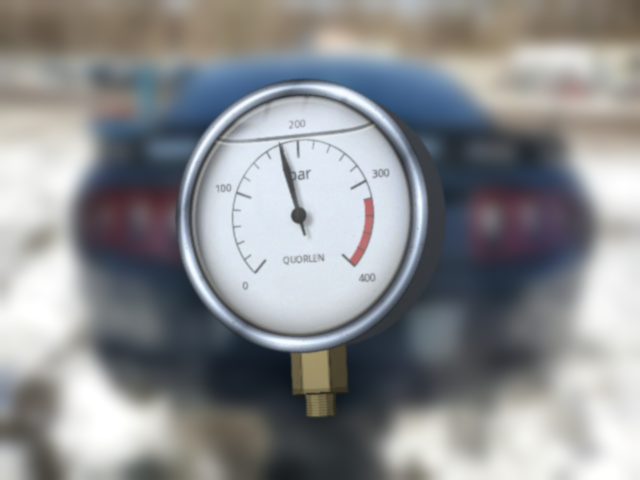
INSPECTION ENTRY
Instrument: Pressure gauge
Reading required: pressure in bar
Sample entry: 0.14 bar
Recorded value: 180 bar
